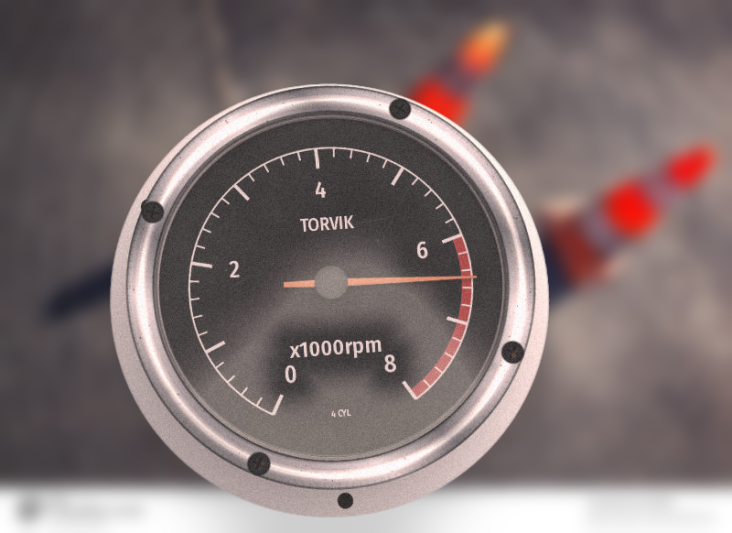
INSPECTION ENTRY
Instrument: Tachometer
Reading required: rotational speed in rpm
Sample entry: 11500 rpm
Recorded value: 6500 rpm
